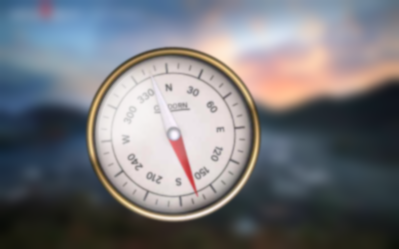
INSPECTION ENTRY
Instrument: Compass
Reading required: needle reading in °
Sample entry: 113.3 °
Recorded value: 165 °
